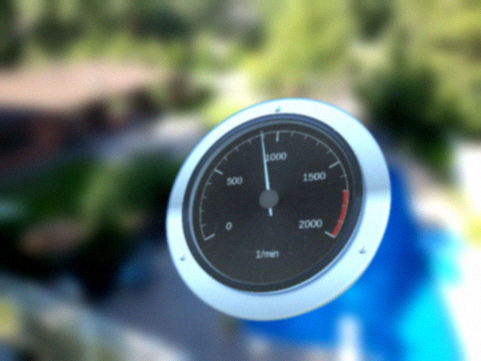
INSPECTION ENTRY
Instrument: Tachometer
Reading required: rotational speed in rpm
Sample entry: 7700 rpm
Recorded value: 900 rpm
